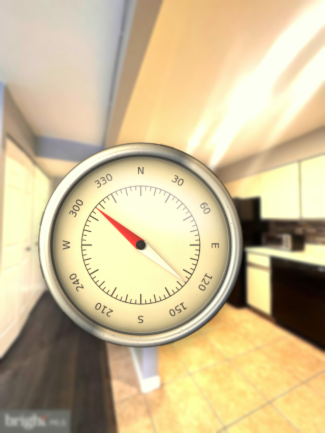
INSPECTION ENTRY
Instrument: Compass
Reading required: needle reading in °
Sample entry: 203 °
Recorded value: 310 °
